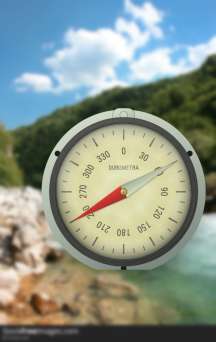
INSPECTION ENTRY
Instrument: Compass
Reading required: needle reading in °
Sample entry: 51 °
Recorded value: 240 °
